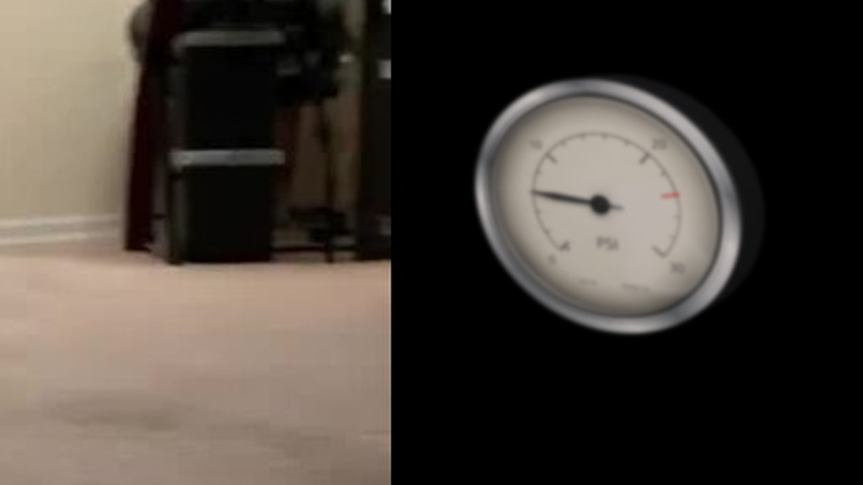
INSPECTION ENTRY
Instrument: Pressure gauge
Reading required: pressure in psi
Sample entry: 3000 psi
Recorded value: 6 psi
